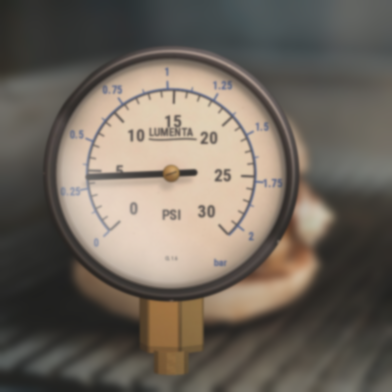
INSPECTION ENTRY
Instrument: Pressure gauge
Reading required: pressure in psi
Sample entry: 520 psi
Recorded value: 4.5 psi
